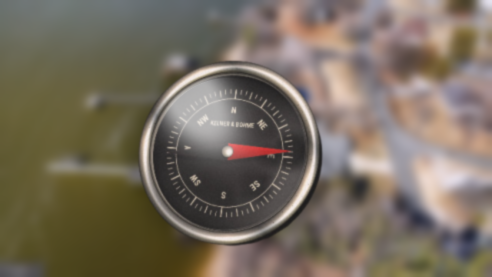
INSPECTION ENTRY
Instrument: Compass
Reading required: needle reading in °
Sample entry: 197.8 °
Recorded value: 85 °
